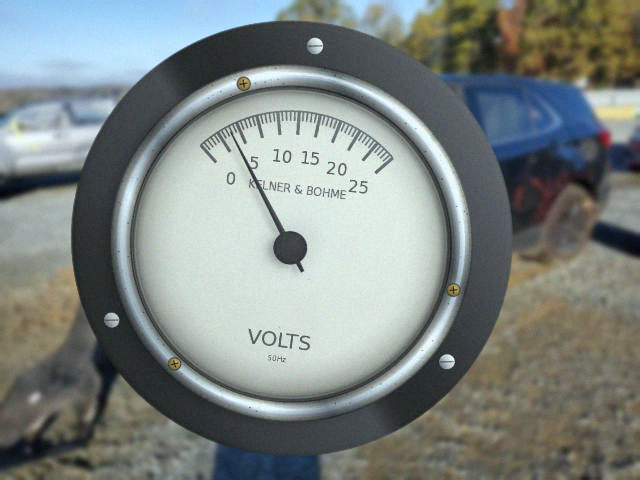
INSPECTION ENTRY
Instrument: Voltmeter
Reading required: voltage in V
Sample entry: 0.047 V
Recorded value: 4 V
